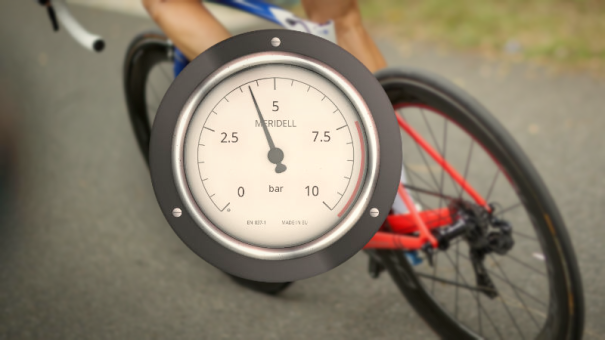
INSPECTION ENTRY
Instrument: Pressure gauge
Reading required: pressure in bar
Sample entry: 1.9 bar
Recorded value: 4.25 bar
